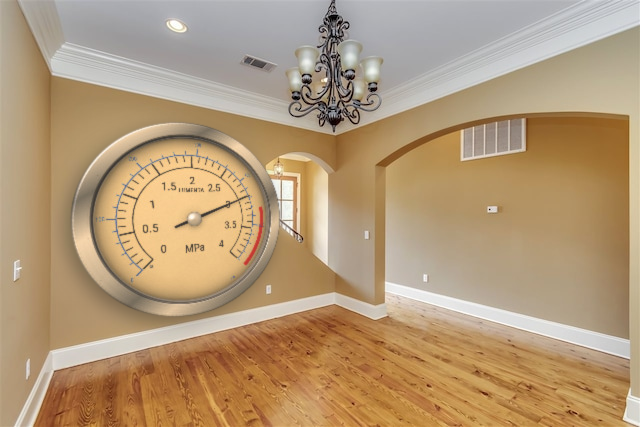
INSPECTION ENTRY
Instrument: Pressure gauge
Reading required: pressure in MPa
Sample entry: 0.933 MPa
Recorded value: 3 MPa
